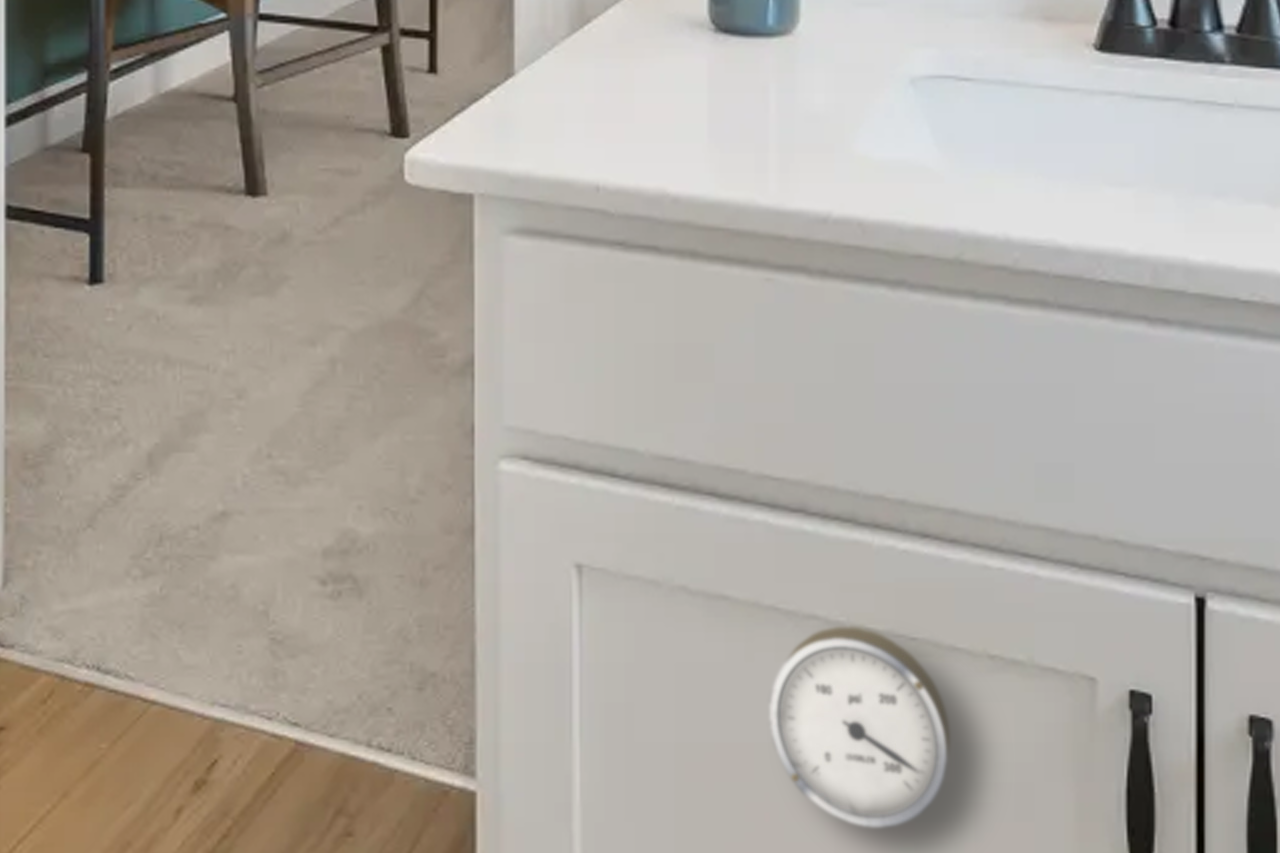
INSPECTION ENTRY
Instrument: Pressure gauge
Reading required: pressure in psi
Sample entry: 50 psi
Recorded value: 280 psi
